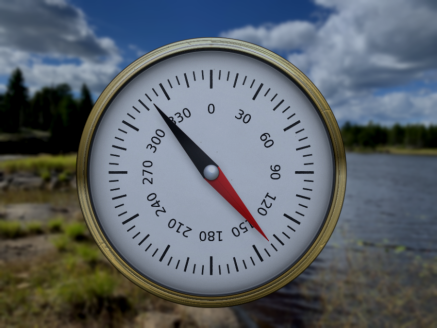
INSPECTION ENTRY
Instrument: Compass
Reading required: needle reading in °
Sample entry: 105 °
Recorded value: 140 °
